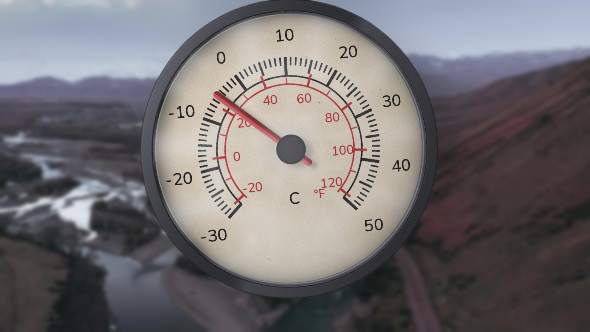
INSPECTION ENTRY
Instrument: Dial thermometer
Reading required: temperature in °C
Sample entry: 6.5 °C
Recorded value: -5 °C
